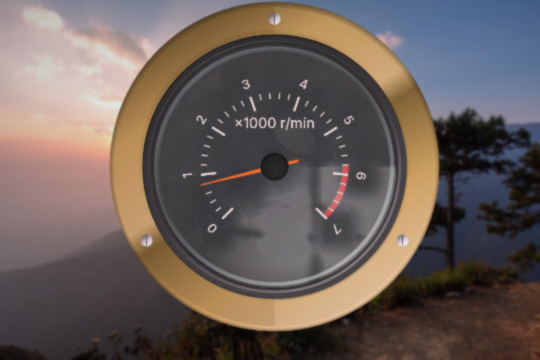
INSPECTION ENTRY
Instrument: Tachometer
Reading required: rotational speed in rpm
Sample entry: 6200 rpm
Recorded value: 800 rpm
